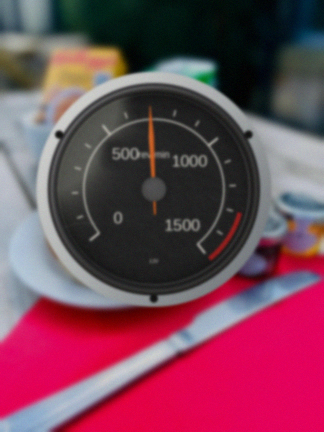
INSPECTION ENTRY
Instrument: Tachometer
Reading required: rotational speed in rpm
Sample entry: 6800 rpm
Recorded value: 700 rpm
